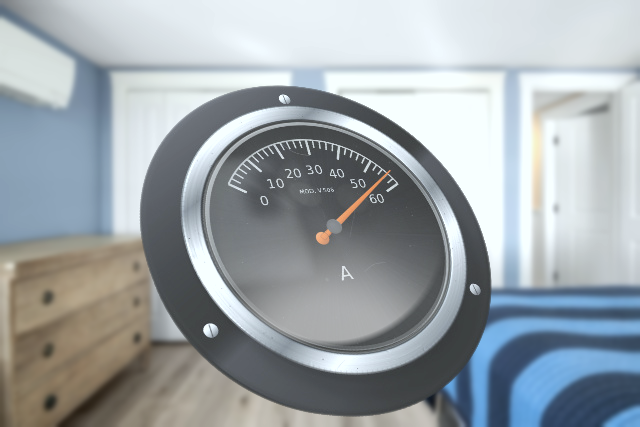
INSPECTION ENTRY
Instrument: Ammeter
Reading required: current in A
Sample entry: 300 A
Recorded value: 56 A
